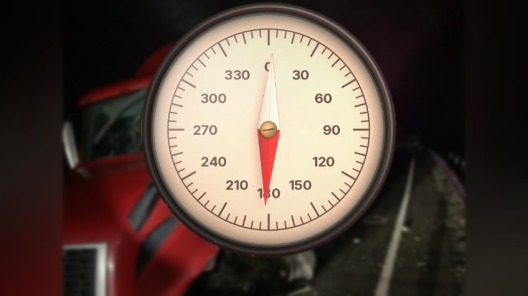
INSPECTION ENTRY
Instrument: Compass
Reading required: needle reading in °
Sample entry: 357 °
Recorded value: 182.5 °
